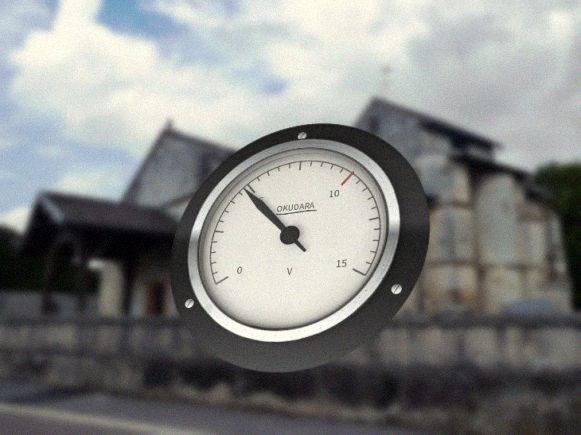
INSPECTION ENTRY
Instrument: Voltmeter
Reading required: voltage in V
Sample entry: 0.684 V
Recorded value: 4.75 V
